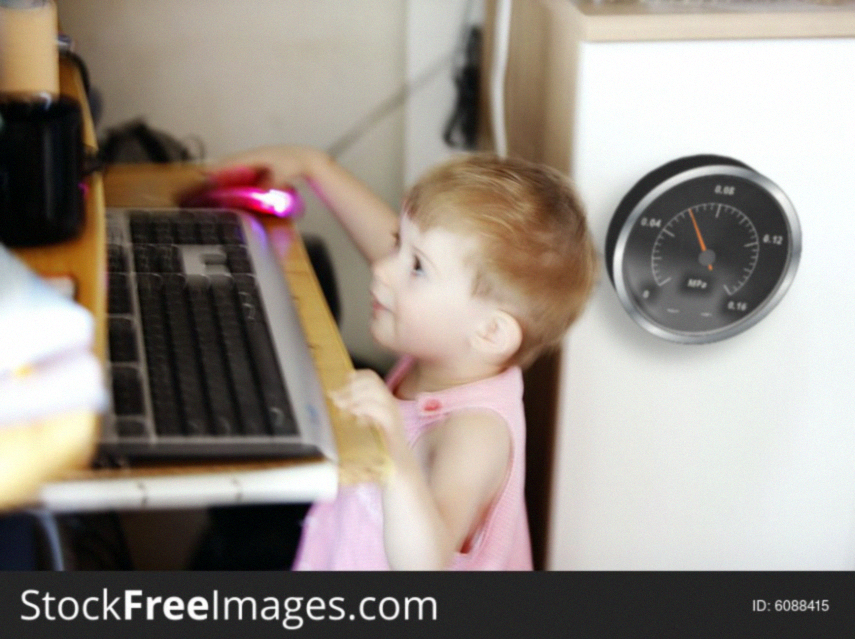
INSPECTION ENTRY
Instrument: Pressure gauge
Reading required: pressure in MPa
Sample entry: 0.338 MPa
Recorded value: 0.06 MPa
